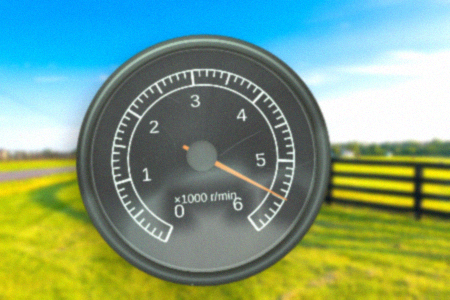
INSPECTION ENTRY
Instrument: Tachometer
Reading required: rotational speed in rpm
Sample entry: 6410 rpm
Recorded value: 5500 rpm
